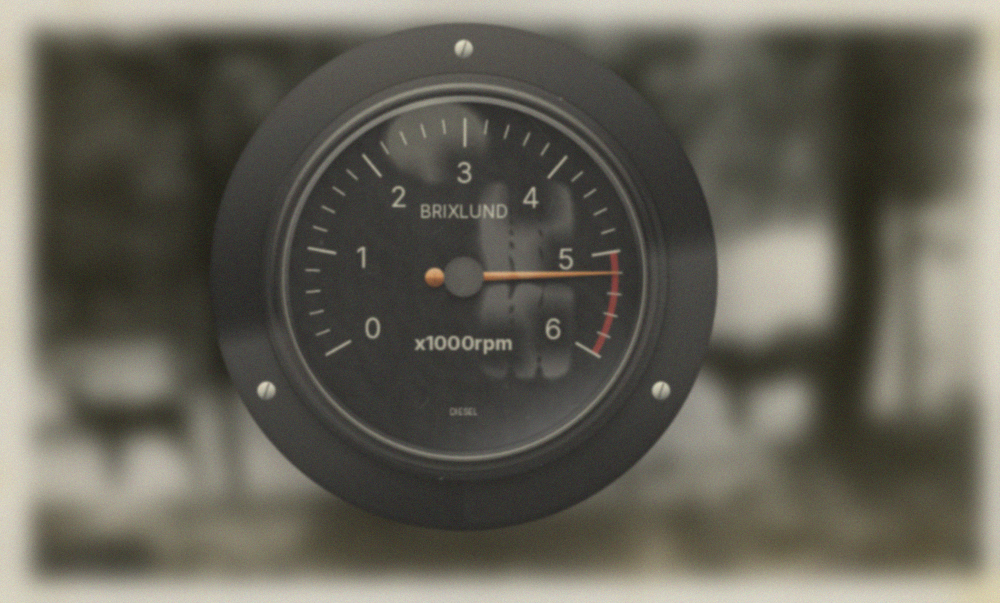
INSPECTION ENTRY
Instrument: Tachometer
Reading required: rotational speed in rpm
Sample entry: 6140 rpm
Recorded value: 5200 rpm
